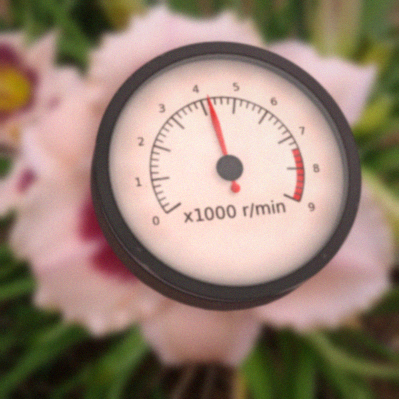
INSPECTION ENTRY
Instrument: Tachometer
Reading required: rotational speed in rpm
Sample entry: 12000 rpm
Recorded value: 4200 rpm
